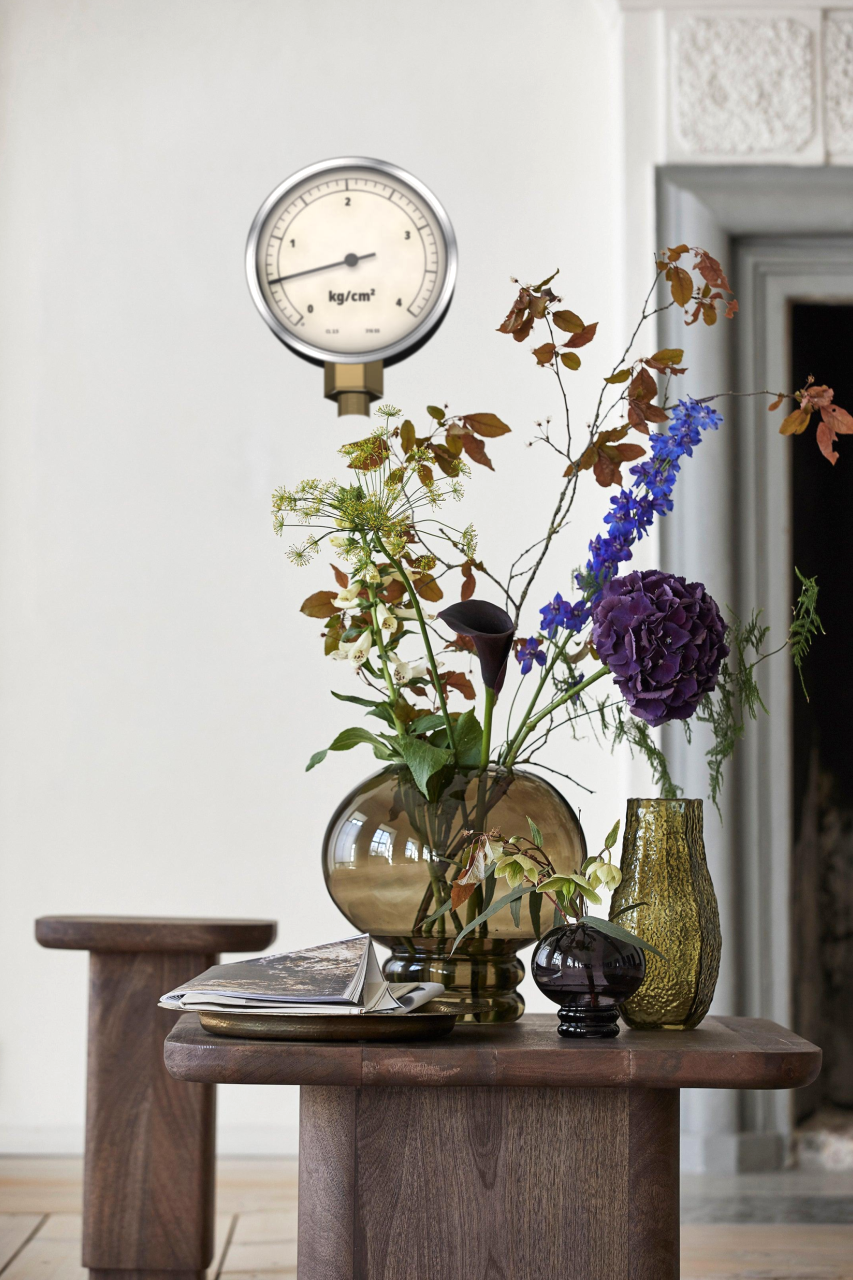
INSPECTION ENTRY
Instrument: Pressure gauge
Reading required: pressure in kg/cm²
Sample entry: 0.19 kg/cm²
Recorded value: 0.5 kg/cm²
